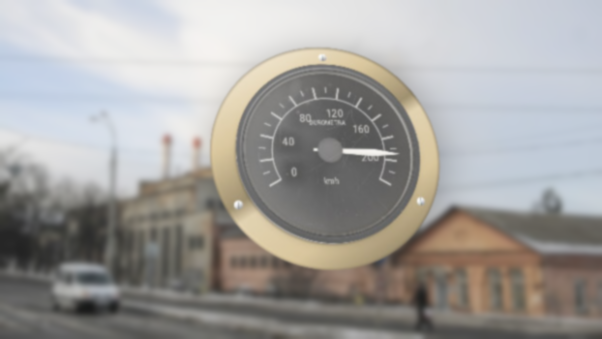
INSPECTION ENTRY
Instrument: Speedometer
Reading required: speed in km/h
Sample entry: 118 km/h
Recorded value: 195 km/h
